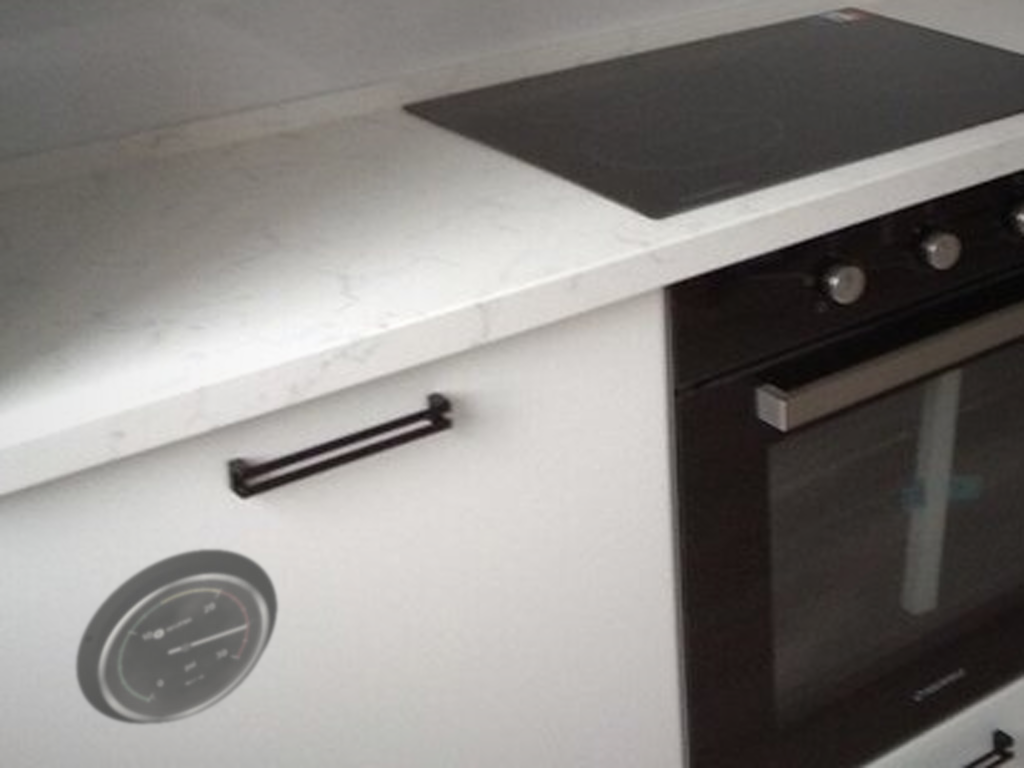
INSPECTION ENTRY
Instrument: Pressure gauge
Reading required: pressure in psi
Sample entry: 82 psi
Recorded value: 26 psi
